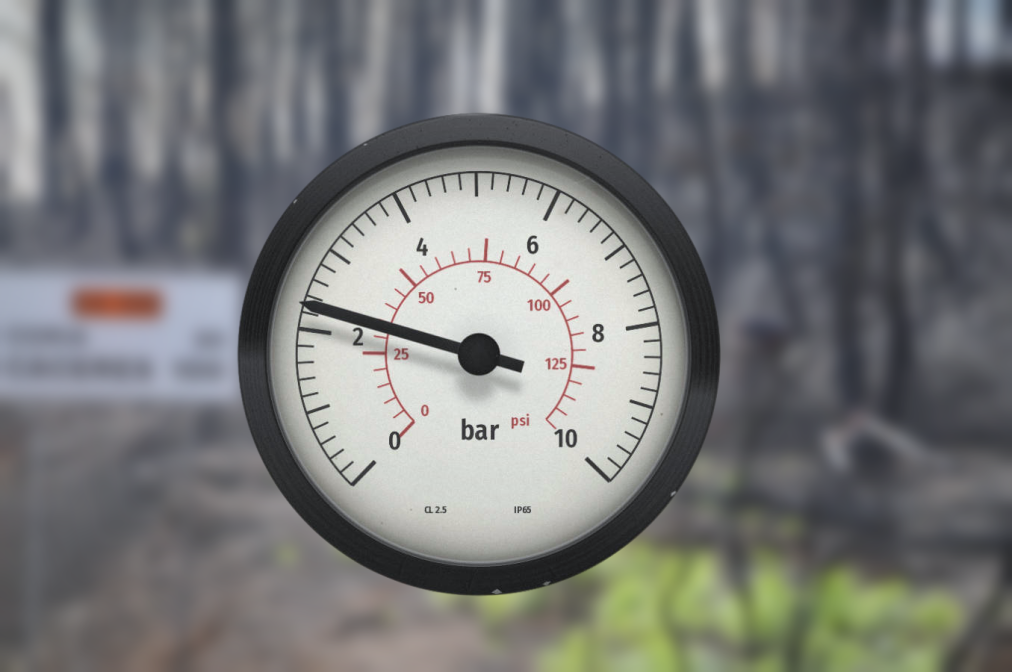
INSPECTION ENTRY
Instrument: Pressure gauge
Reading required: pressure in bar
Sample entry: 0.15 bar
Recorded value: 2.3 bar
